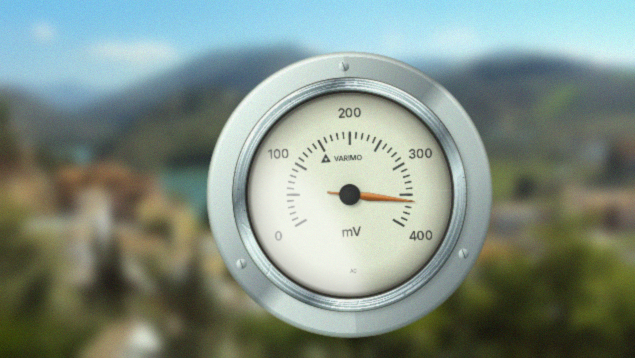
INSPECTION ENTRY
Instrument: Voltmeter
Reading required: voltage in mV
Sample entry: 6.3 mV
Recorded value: 360 mV
